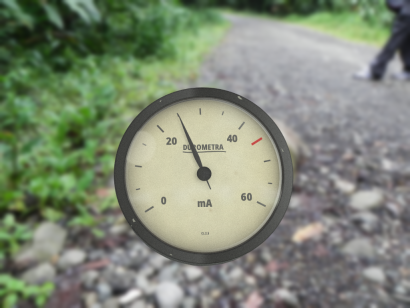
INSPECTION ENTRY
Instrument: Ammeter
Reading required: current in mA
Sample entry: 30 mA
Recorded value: 25 mA
